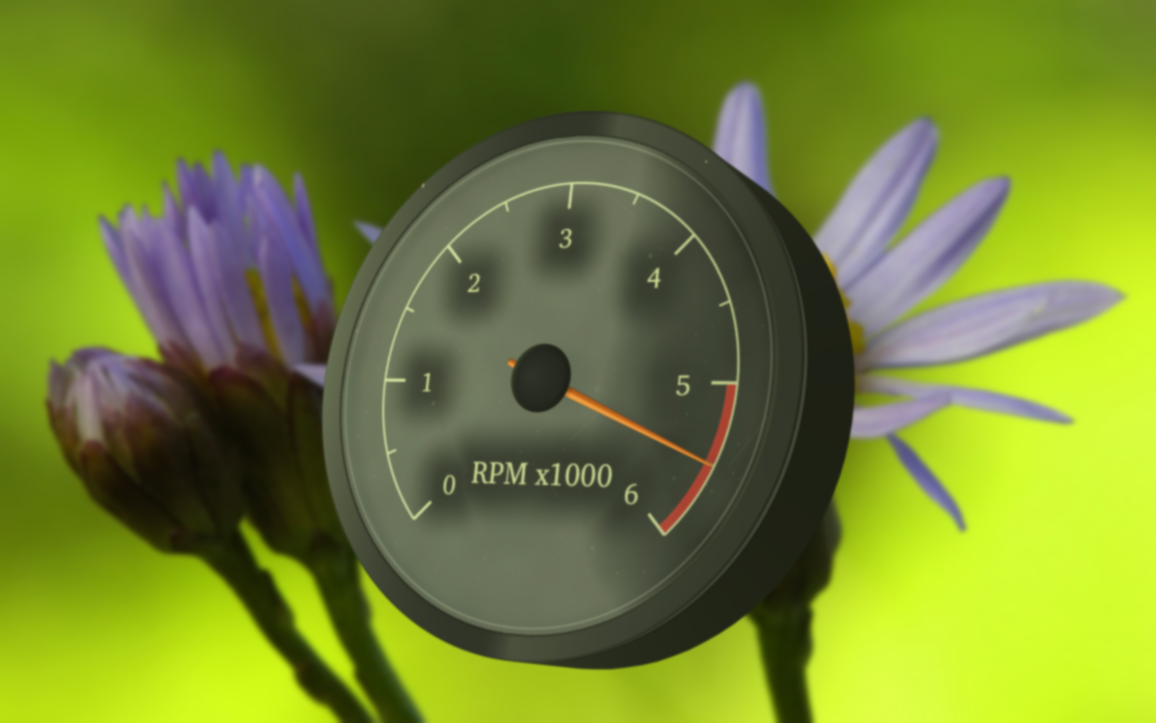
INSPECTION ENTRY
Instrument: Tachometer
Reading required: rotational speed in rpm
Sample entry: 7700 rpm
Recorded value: 5500 rpm
